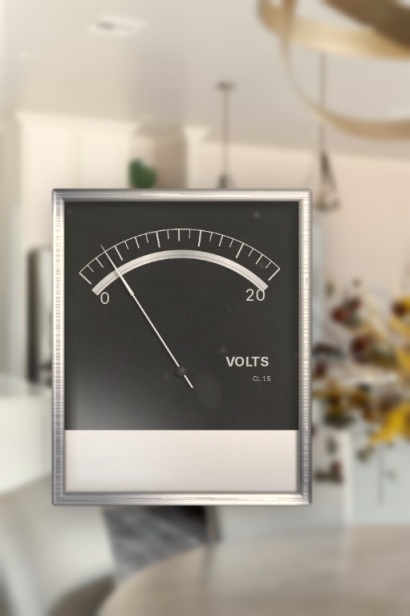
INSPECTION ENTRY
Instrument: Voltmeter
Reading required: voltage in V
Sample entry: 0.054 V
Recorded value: 3 V
